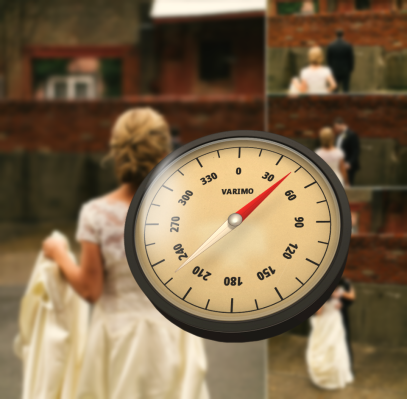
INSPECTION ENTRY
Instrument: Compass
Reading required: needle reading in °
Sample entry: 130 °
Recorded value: 45 °
